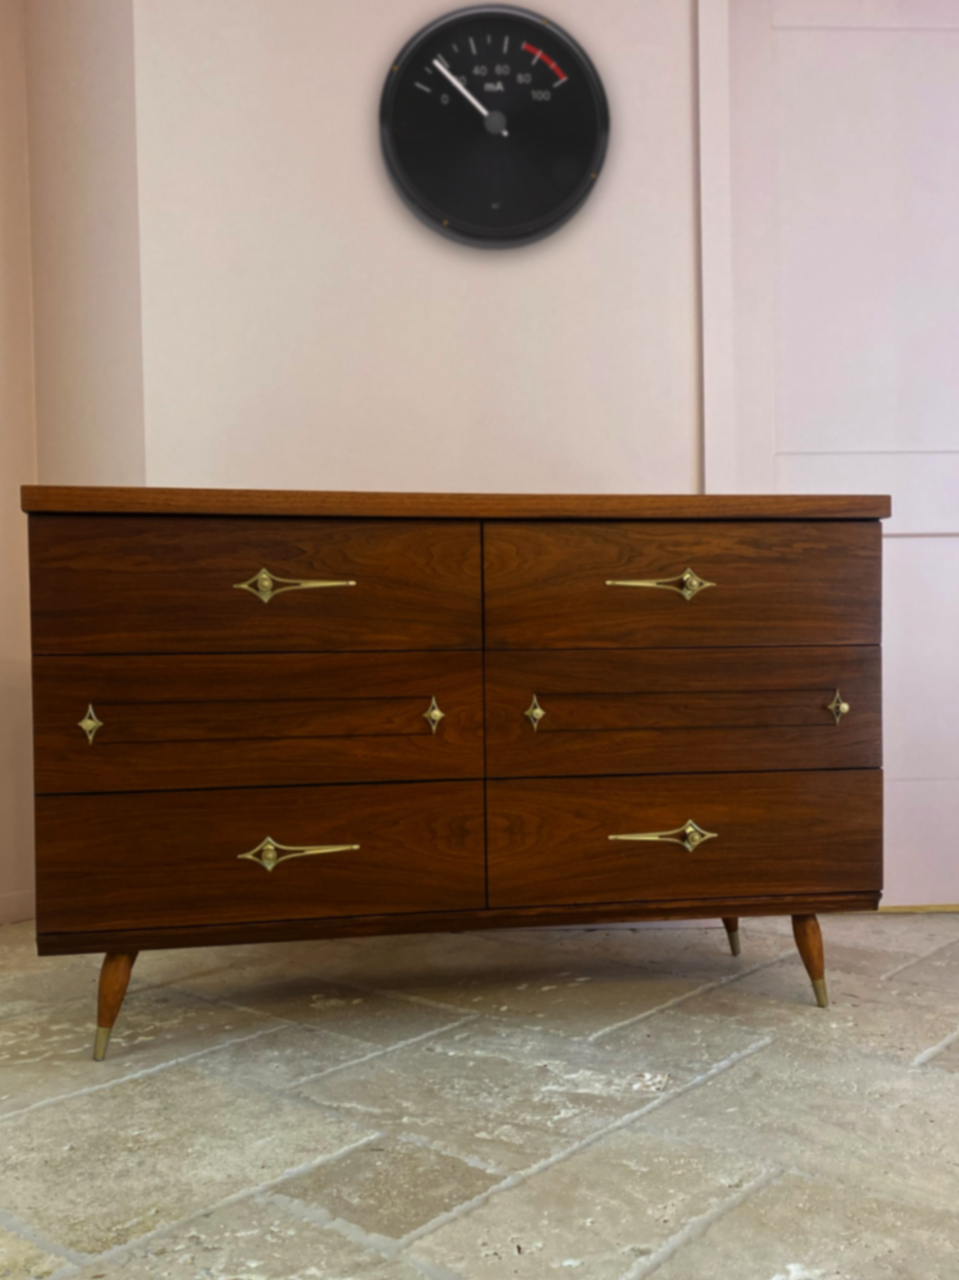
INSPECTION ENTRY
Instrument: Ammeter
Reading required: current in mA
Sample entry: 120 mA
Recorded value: 15 mA
